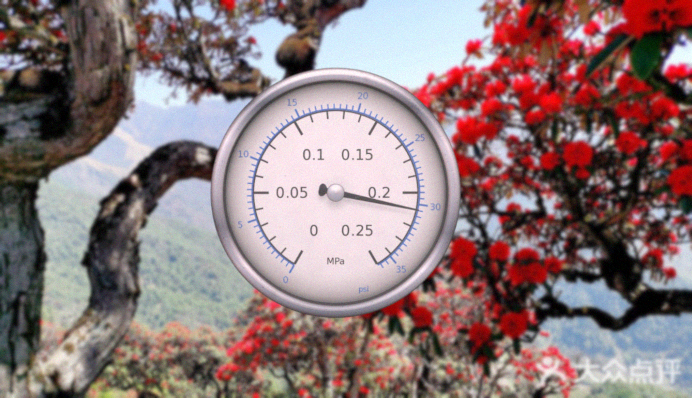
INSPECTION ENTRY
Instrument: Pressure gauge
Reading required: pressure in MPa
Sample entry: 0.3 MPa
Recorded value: 0.21 MPa
